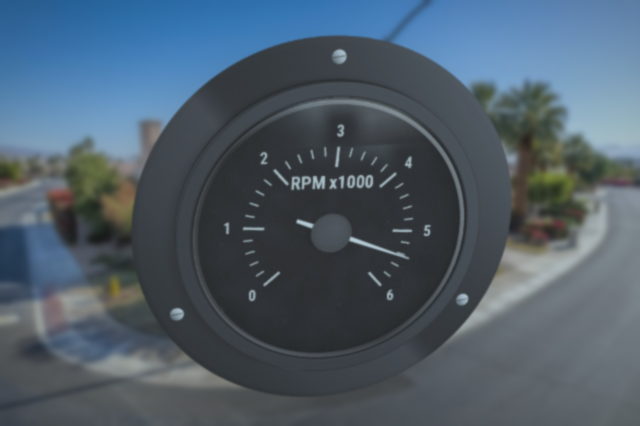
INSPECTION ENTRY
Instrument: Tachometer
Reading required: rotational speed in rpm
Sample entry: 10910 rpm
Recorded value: 5400 rpm
